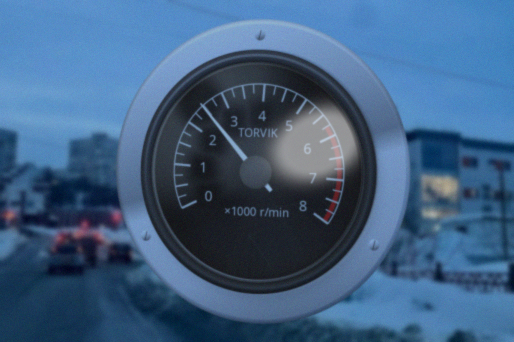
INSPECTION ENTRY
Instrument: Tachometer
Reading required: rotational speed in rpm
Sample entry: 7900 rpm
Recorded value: 2500 rpm
